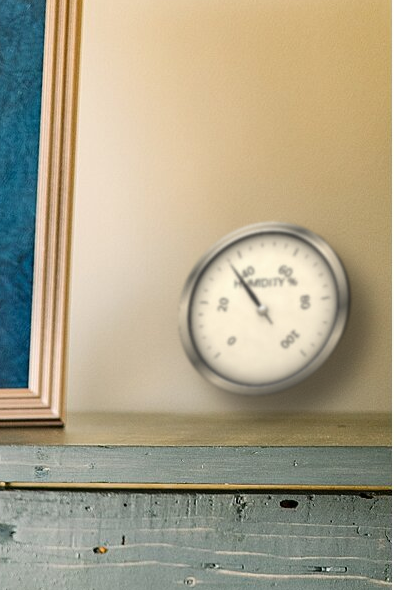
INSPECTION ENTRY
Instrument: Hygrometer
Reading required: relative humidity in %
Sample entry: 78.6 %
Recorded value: 36 %
